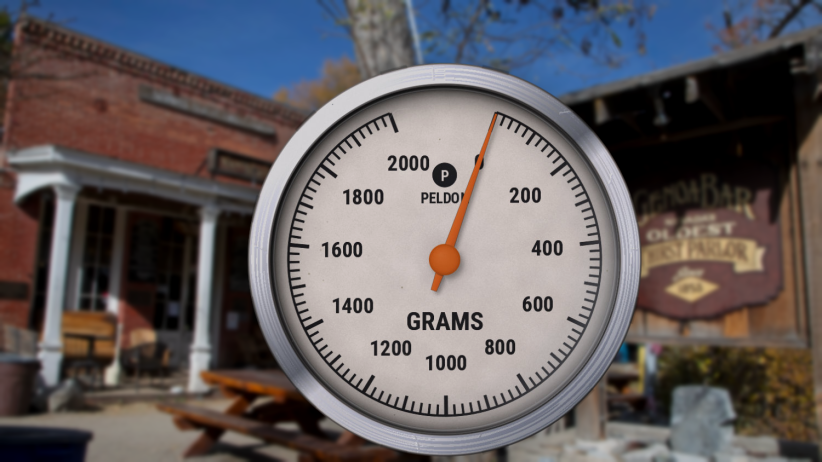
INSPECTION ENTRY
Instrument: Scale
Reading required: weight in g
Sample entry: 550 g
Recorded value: 0 g
